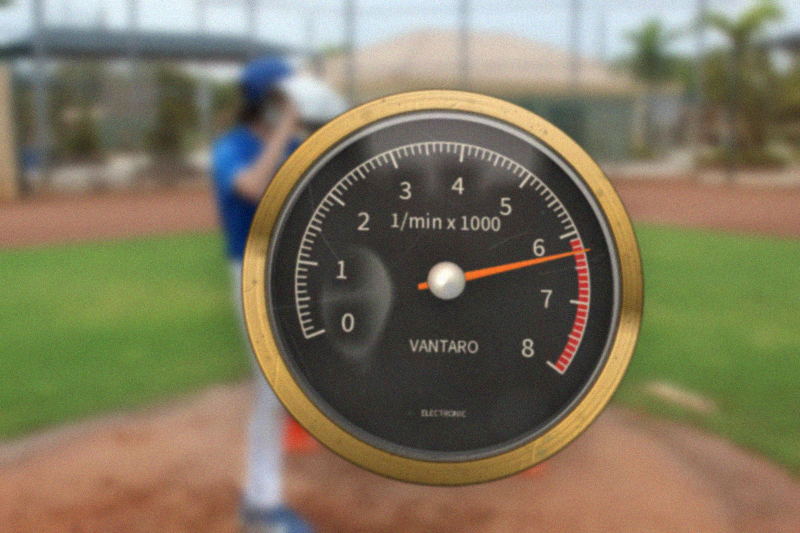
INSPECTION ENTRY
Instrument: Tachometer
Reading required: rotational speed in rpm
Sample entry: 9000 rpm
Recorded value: 6300 rpm
